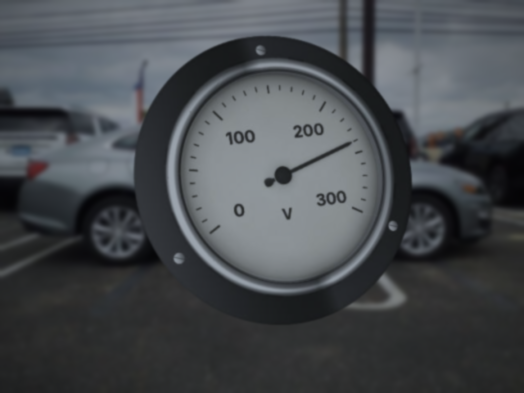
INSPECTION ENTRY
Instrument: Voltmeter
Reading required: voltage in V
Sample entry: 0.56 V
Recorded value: 240 V
